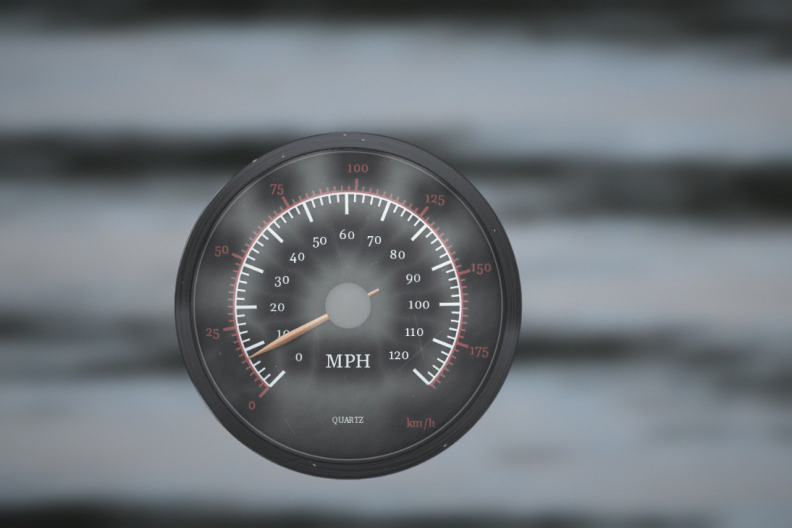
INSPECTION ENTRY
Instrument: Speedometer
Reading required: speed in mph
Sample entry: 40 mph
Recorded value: 8 mph
